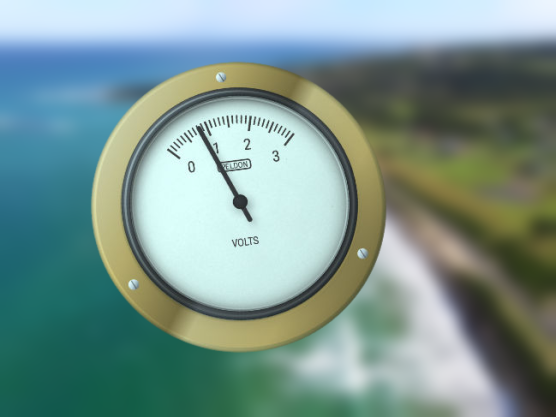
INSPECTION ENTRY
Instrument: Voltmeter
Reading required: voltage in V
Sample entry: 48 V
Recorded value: 0.8 V
